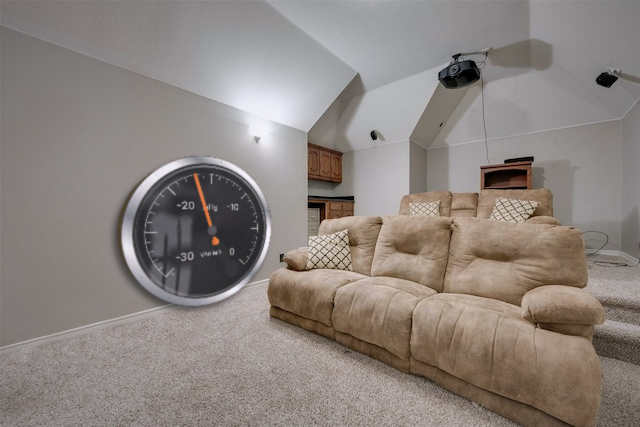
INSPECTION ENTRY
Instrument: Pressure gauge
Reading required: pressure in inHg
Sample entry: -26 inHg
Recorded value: -17 inHg
